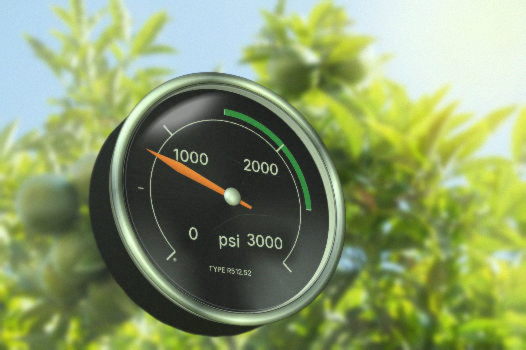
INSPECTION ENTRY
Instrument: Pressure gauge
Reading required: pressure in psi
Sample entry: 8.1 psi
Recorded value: 750 psi
